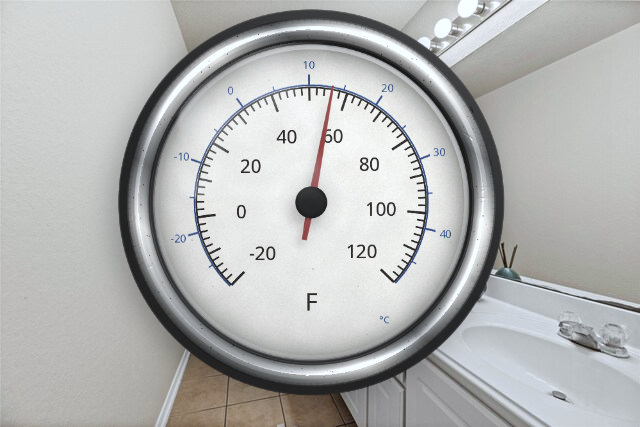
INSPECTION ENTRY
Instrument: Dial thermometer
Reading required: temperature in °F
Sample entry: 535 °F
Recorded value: 56 °F
